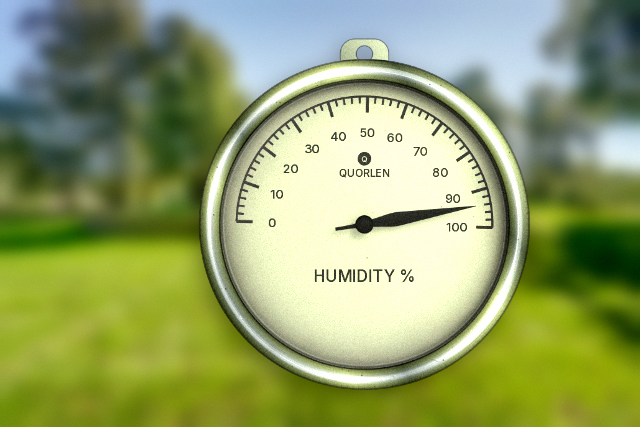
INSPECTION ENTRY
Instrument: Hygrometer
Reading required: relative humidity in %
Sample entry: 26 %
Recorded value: 94 %
